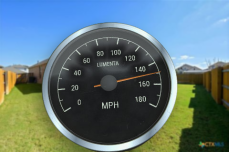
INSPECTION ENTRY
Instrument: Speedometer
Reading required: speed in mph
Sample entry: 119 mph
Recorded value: 150 mph
